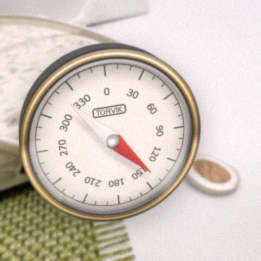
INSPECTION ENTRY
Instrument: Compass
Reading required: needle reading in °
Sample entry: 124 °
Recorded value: 140 °
